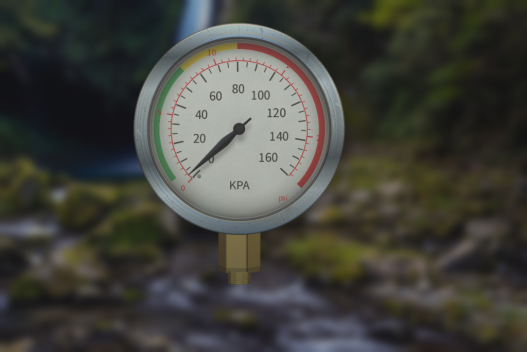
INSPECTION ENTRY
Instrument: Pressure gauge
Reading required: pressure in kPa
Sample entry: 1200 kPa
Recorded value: 2.5 kPa
